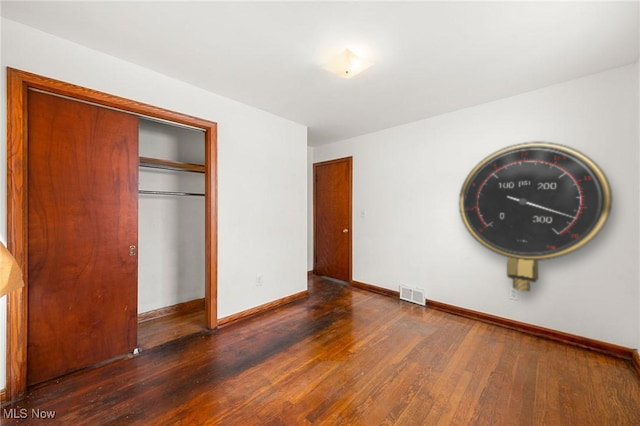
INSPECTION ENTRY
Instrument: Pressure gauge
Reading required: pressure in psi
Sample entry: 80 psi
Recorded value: 270 psi
